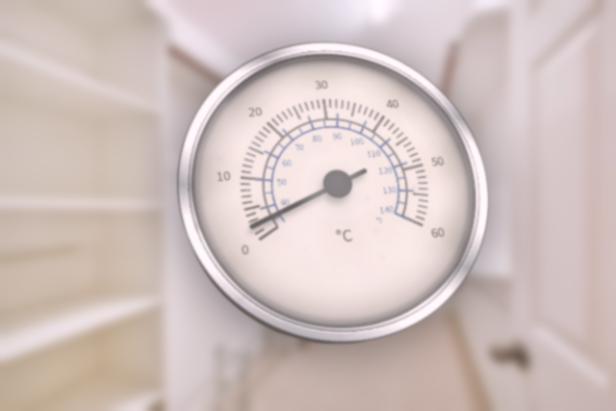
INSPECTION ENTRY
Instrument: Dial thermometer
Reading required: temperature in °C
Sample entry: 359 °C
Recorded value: 2 °C
